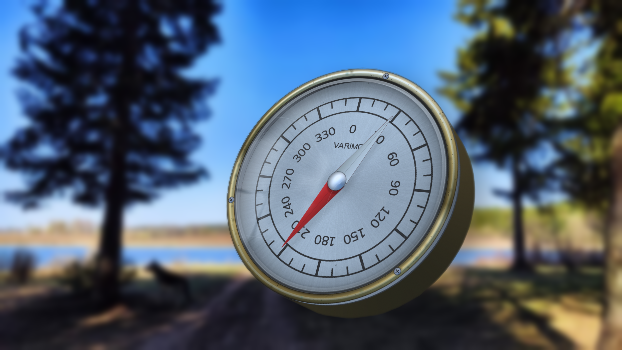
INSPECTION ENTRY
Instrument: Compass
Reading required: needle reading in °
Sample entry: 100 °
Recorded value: 210 °
